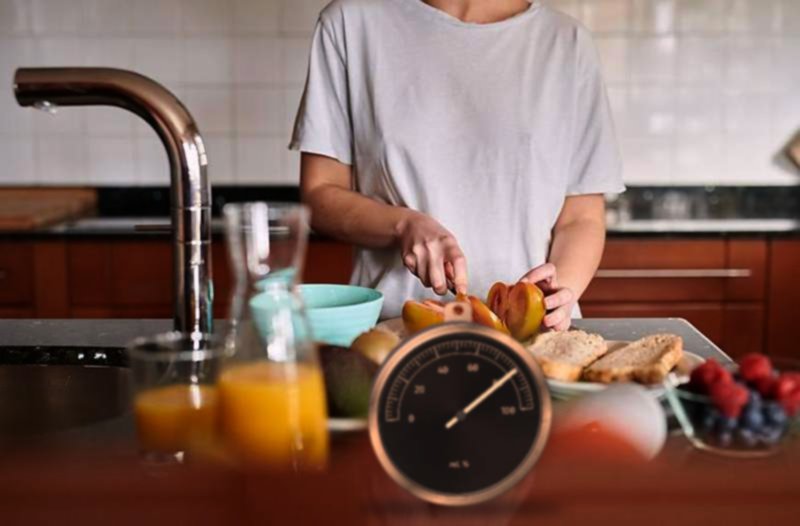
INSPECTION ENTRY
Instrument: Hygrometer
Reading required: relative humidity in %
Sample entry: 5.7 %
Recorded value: 80 %
